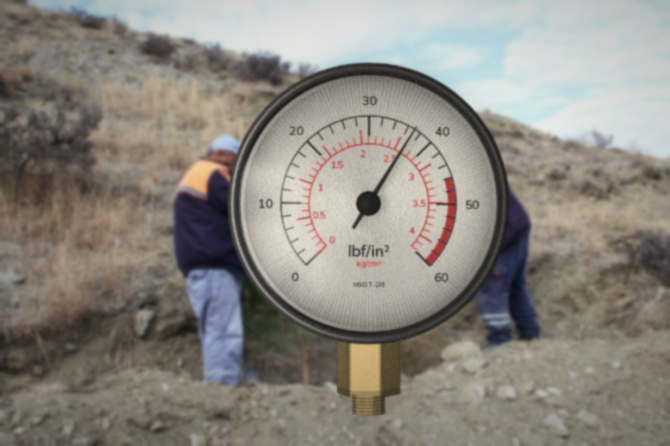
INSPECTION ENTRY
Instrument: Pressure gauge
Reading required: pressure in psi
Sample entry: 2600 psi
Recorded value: 37 psi
